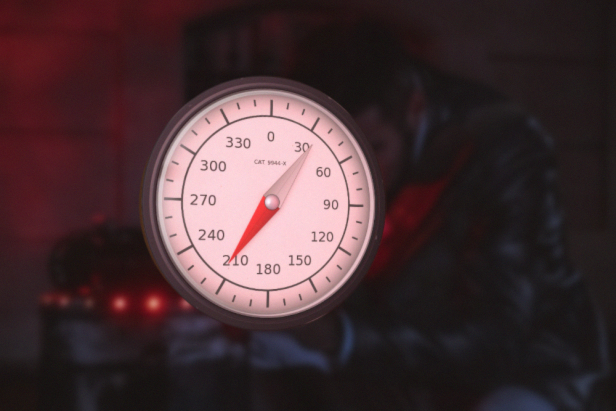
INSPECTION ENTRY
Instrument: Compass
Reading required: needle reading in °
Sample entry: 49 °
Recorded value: 215 °
